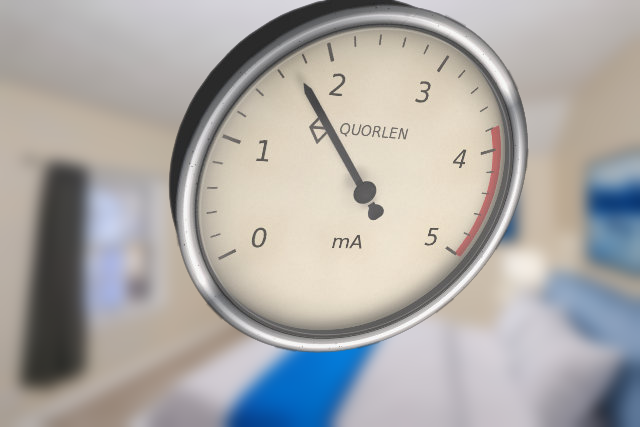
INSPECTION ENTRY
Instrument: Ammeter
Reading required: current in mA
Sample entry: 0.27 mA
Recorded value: 1.7 mA
